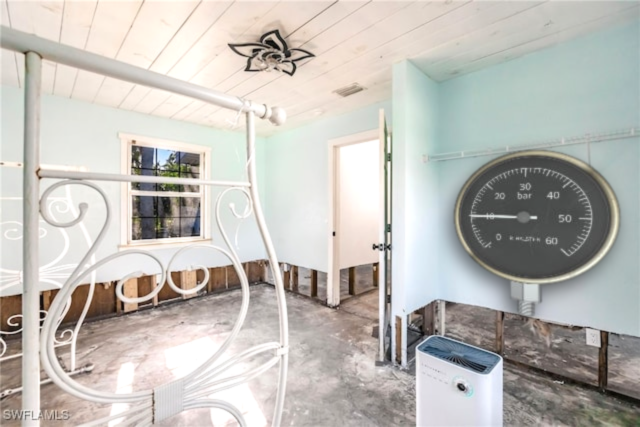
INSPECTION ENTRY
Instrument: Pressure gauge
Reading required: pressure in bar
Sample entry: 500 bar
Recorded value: 10 bar
